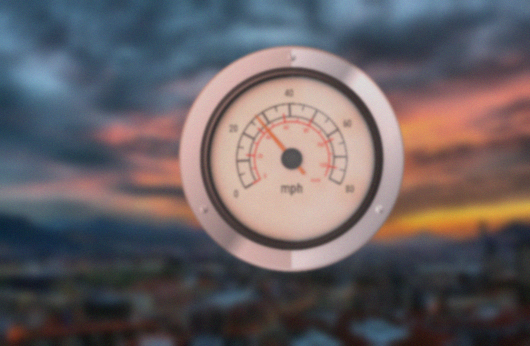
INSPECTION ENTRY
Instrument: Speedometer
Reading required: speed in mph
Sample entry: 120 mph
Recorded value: 27.5 mph
